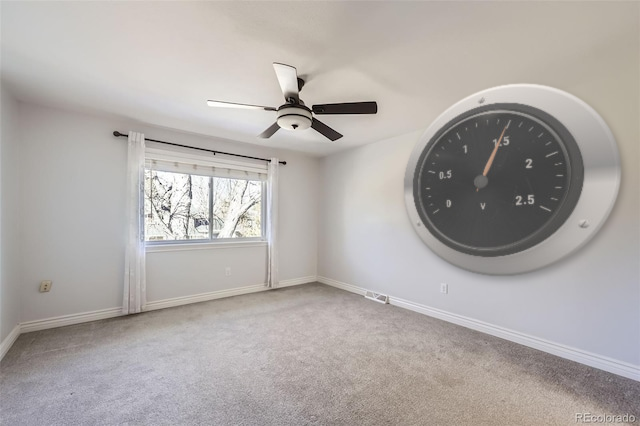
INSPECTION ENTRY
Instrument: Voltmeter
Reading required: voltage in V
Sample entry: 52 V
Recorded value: 1.5 V
